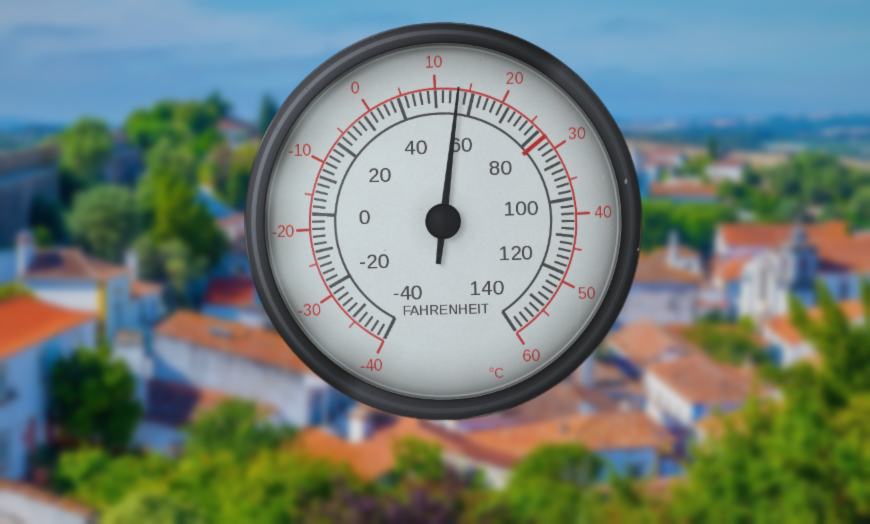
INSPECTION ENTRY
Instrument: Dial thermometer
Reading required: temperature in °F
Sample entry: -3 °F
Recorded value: 56 °F
